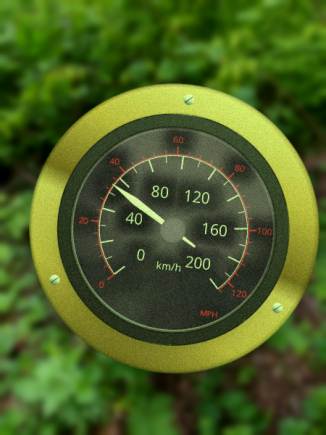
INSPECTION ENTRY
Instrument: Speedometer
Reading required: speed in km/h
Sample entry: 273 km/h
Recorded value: 55 km/h
